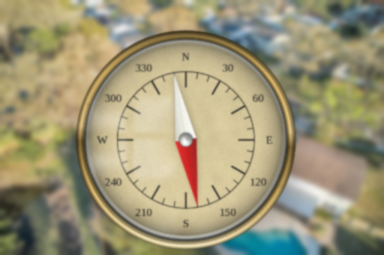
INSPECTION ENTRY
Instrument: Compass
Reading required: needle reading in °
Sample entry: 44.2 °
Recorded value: 170 °
